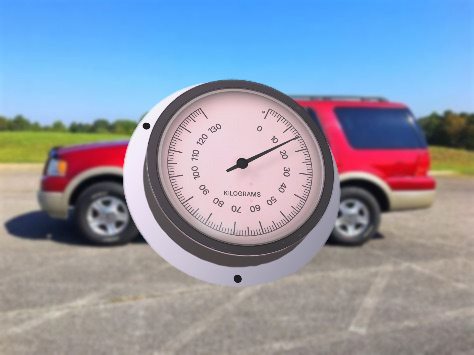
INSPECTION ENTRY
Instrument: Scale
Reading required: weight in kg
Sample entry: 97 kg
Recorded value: 15 kg
